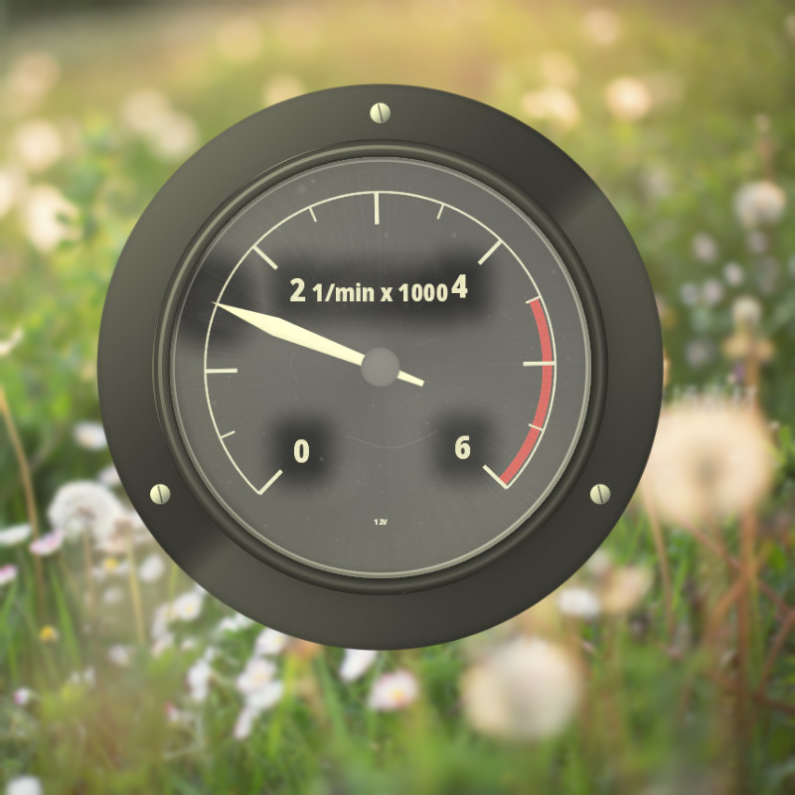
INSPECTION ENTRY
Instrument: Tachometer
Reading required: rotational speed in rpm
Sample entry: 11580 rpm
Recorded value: 1500 rpm
